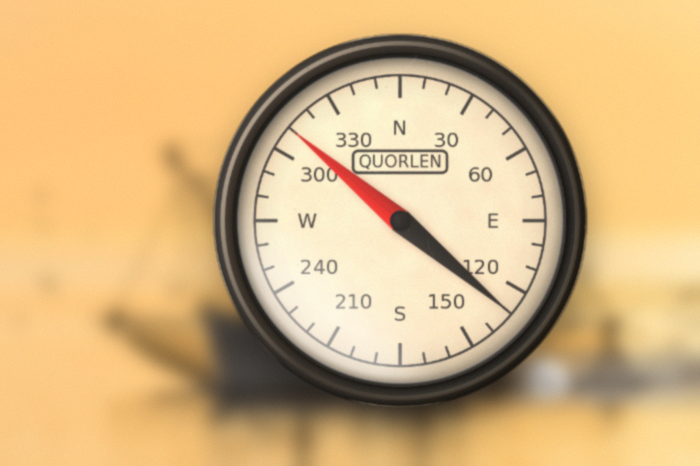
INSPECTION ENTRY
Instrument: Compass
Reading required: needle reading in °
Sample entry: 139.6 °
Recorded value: 310 °
